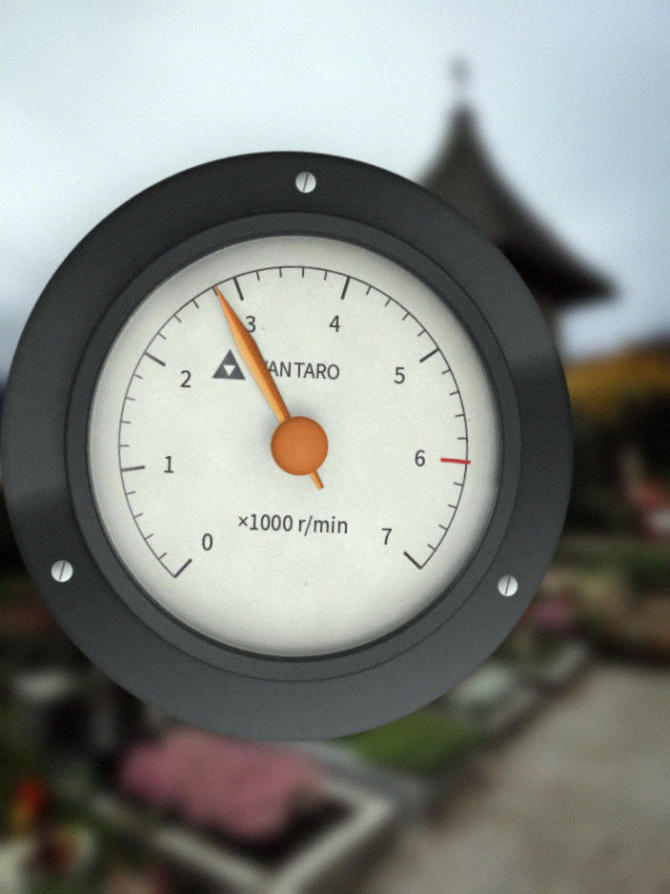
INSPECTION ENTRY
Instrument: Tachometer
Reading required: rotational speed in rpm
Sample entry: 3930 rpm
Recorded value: 2800 rpm
